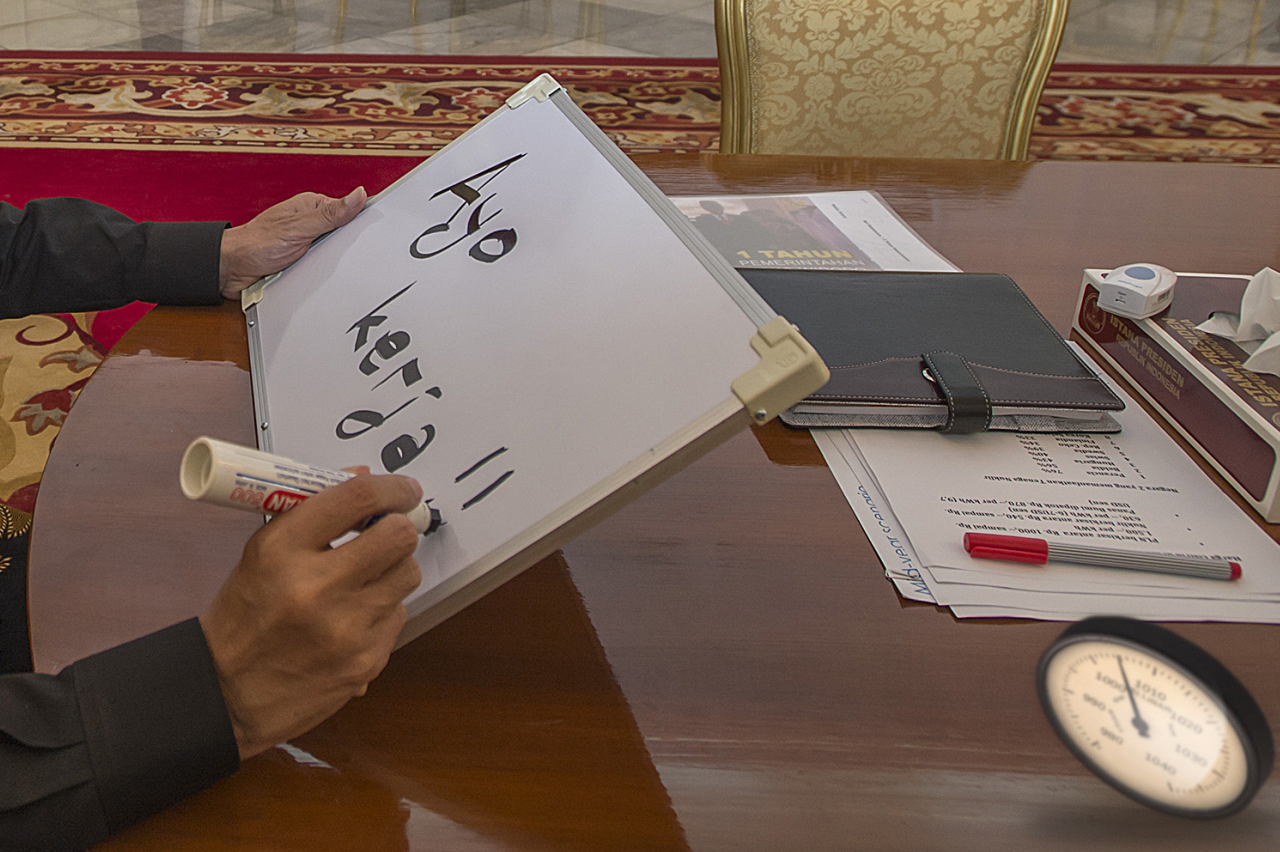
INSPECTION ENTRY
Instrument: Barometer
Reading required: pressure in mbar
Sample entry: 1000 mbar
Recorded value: 1005 mbar
